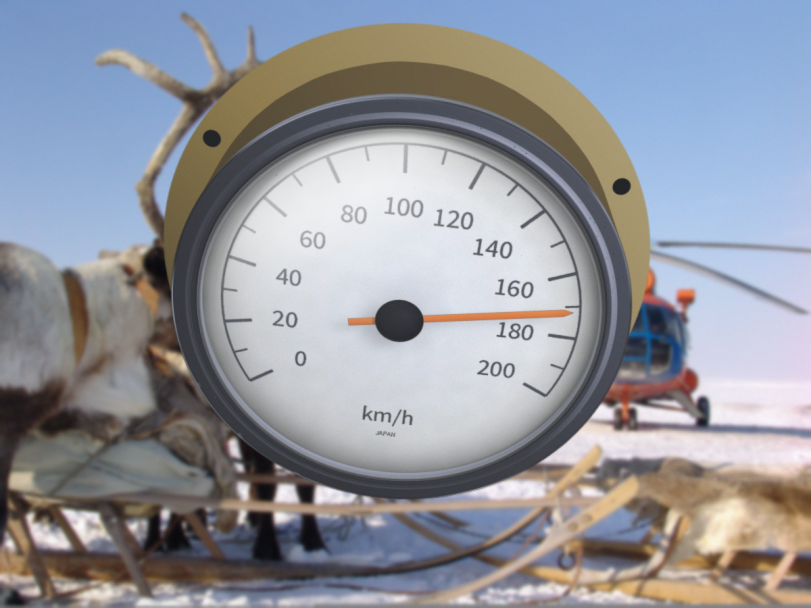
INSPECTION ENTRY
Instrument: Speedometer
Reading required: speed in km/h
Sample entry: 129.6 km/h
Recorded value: 170 km/h
